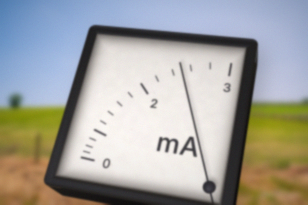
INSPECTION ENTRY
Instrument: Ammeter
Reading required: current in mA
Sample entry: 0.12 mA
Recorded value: 2.5 mA
